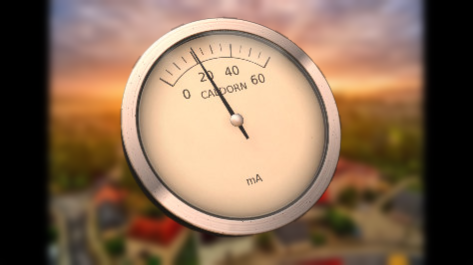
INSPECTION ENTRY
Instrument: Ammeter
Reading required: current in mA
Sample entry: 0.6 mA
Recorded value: 20 mA
